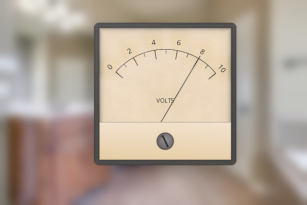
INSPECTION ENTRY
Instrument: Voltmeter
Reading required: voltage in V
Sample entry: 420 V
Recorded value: 8 V
